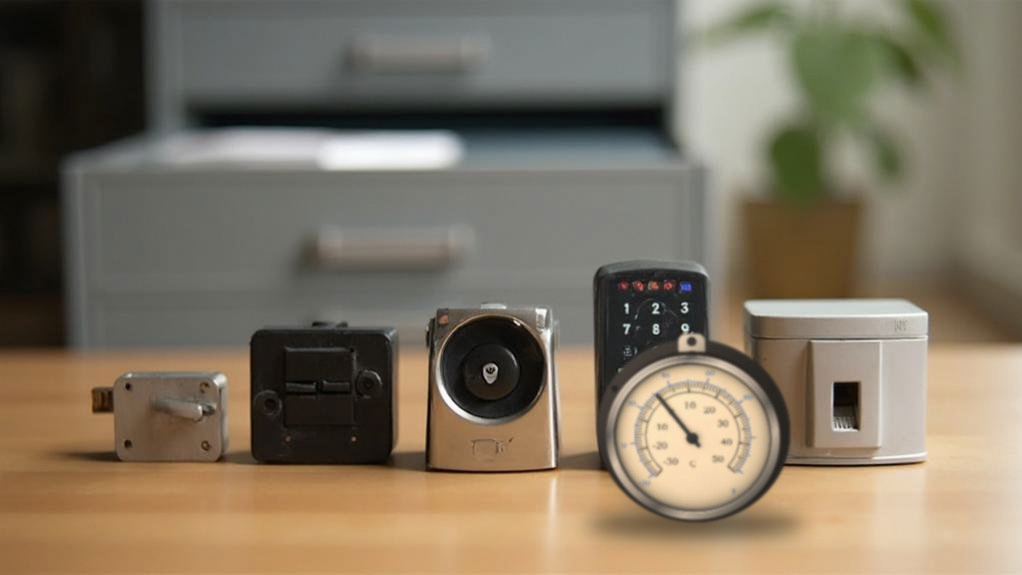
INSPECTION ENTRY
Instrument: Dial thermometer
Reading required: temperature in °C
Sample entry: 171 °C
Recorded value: 0 °C
